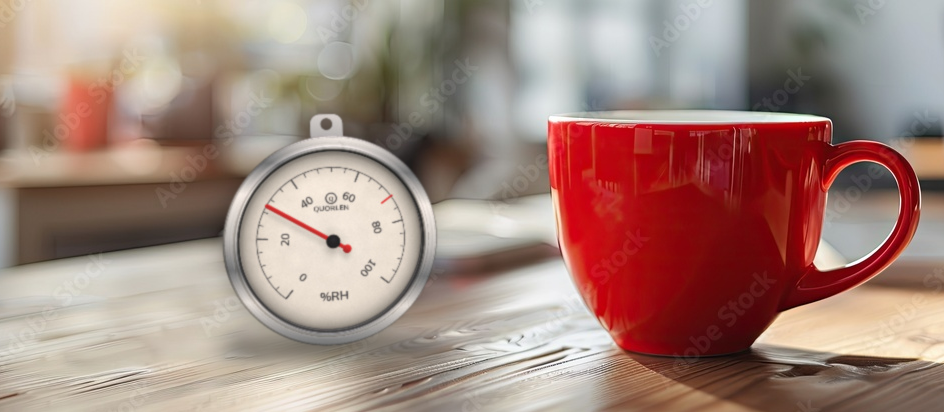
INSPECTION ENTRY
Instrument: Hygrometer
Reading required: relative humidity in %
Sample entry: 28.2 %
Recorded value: 30 %
